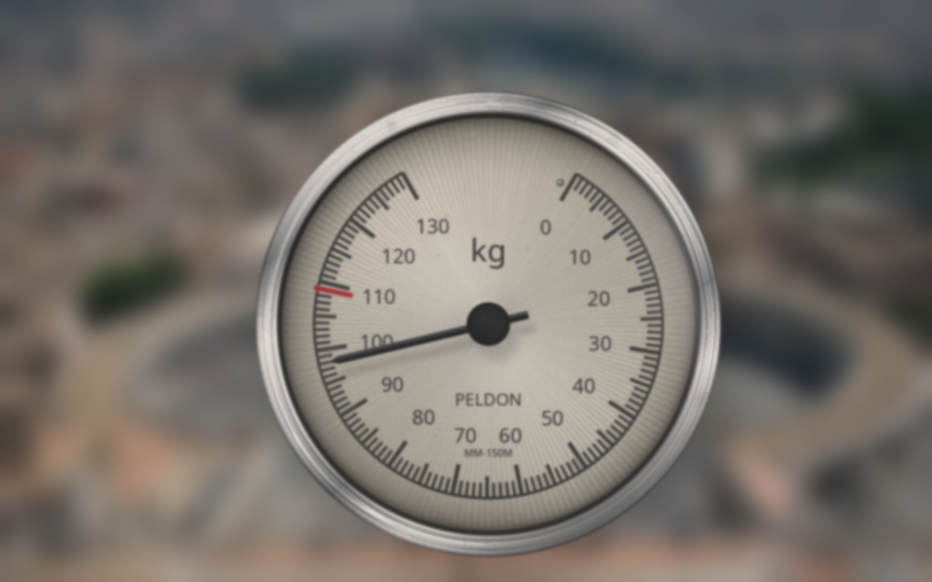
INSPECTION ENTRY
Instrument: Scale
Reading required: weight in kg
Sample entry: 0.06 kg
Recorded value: 98 kg
